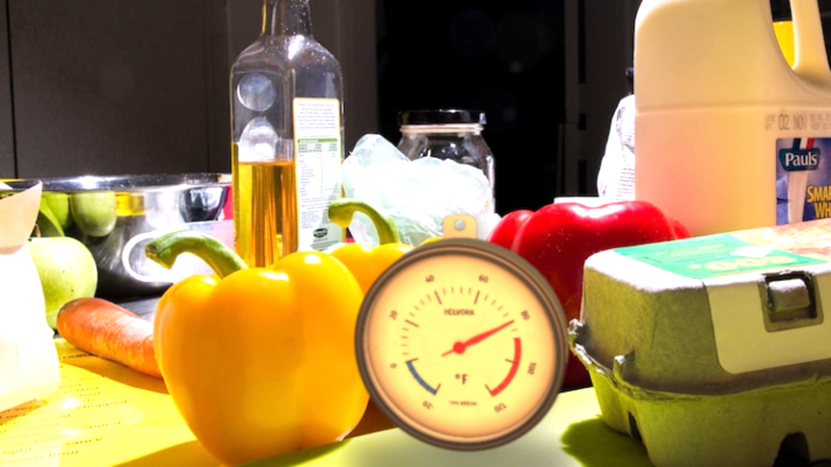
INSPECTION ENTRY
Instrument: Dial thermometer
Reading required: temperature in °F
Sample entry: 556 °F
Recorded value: 80 °F
